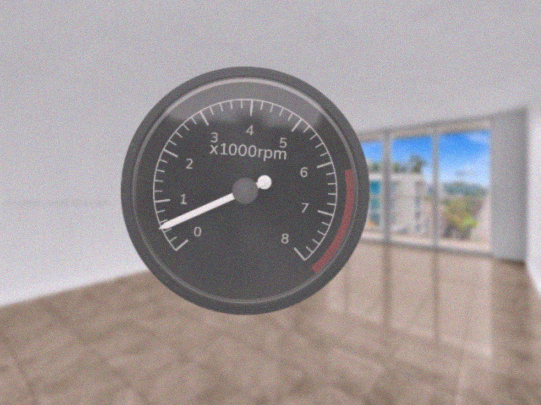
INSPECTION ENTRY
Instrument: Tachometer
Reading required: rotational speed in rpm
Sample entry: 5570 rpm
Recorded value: 500 rpm
